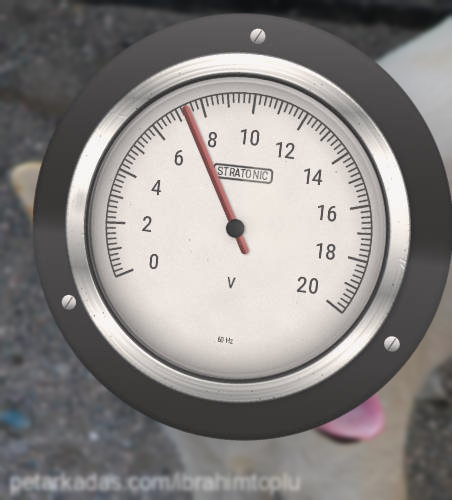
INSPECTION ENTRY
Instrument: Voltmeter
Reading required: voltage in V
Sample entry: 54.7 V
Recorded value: 7.4 V
